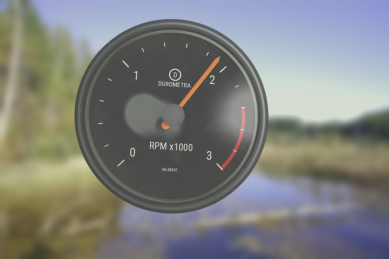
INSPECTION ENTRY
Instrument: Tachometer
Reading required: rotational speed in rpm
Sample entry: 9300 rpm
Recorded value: 1900 rpm
